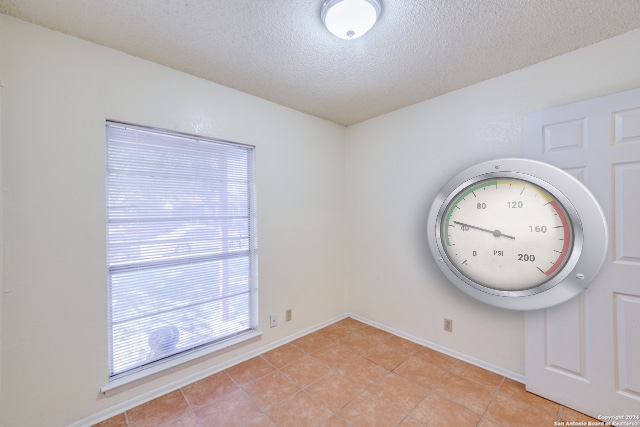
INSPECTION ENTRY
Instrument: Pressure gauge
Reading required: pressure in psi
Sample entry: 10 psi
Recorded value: 45 psi
